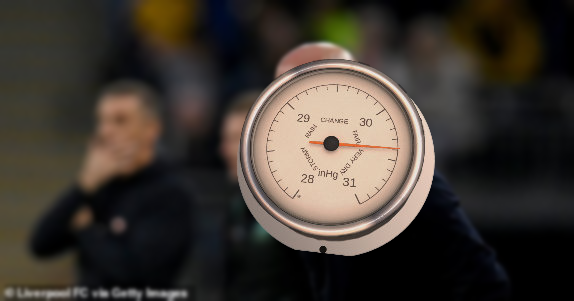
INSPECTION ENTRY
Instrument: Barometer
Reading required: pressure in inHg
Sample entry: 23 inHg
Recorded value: 30.4 inHg
